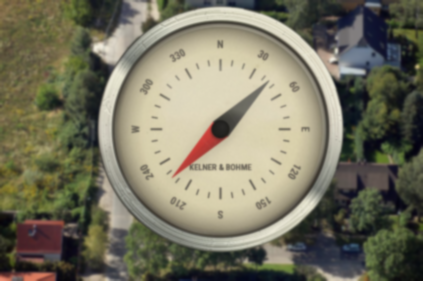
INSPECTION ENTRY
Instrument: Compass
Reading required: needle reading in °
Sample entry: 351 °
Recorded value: 225 °
